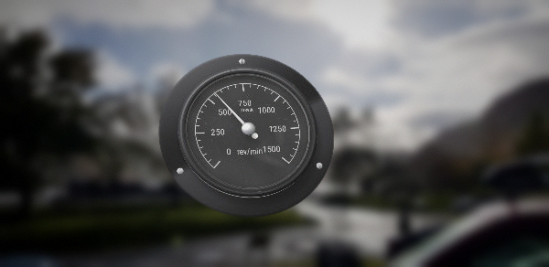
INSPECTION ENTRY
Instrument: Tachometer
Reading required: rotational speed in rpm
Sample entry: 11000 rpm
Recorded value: 550 rpm
